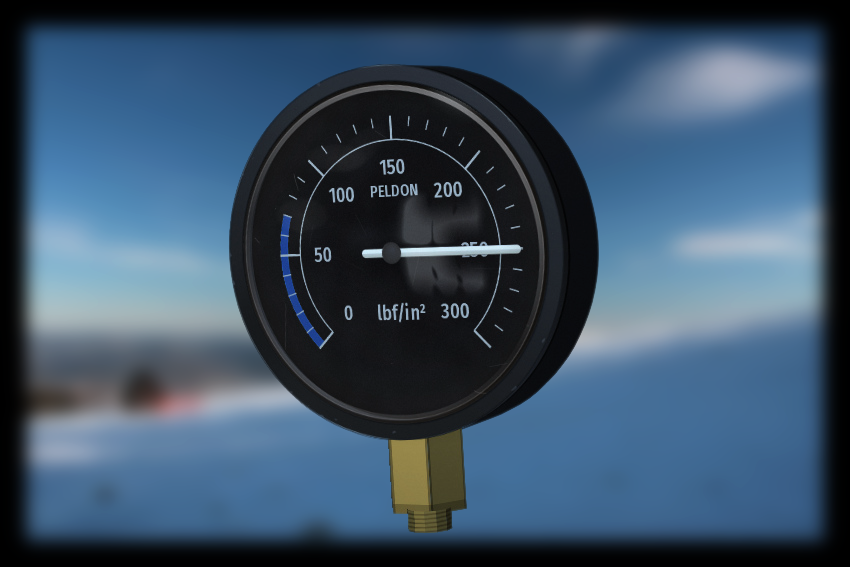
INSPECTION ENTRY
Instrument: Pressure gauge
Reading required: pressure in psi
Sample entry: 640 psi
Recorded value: 250 psi
